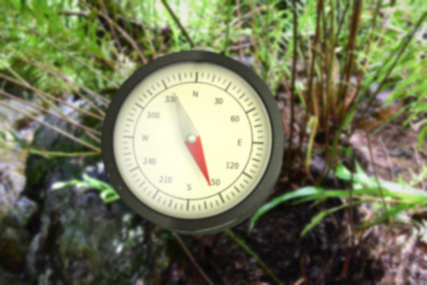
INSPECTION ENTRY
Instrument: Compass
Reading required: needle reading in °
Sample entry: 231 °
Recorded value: 155 °
